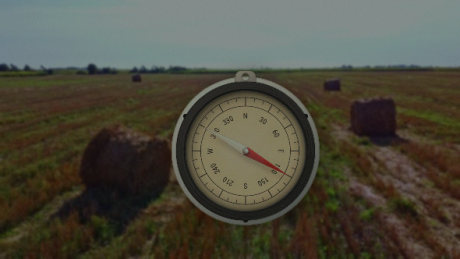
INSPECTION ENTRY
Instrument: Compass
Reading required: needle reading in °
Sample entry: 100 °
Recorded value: 120 °
